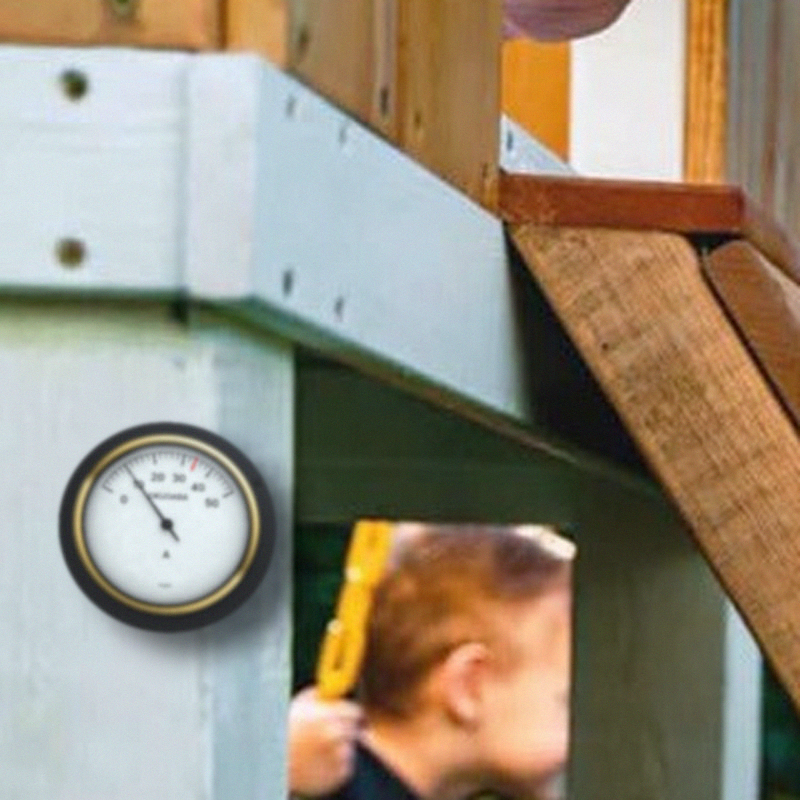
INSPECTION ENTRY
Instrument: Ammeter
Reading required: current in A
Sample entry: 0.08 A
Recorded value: 10 A
